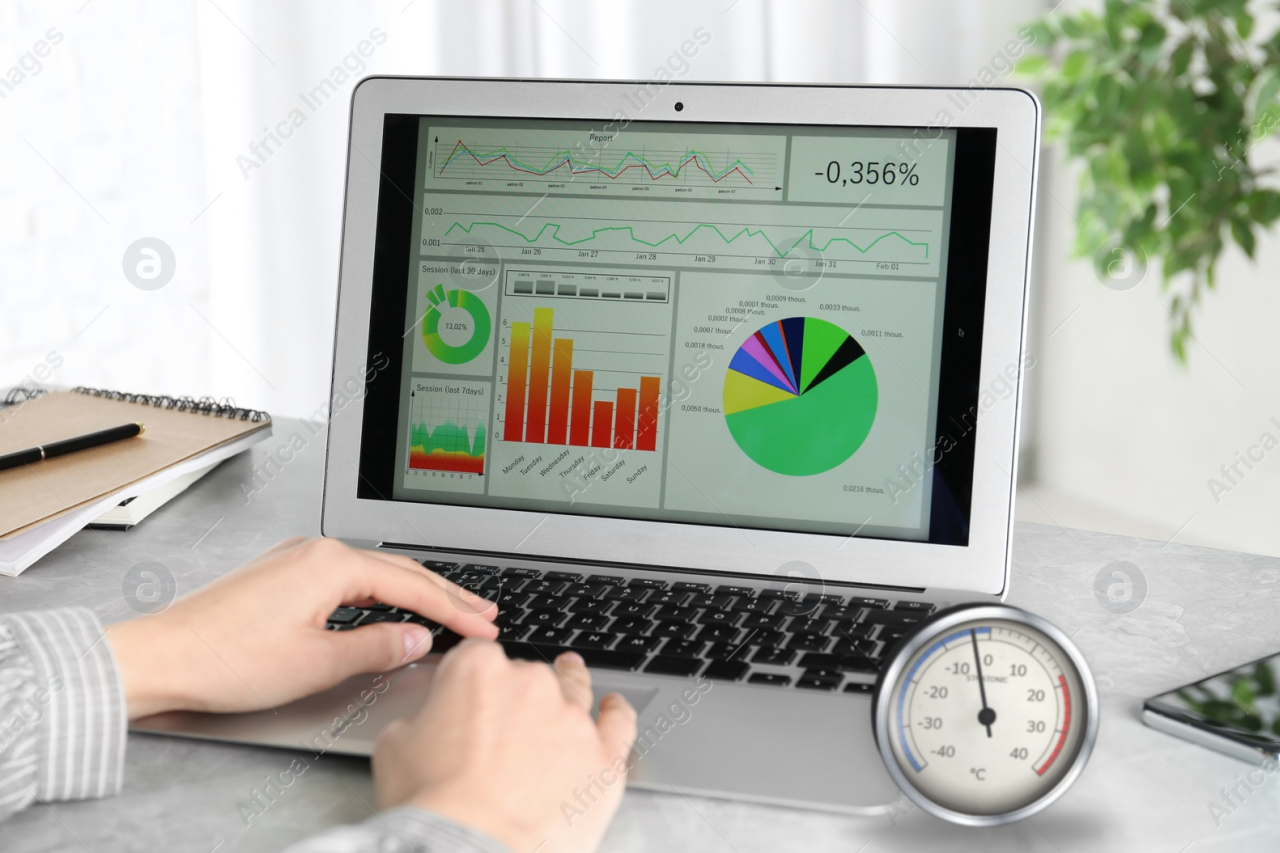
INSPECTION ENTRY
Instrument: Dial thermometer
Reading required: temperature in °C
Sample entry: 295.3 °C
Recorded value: -4 °C
